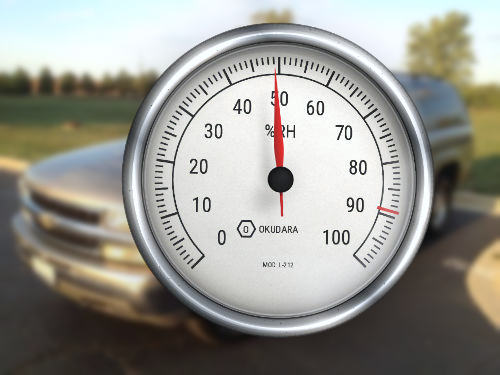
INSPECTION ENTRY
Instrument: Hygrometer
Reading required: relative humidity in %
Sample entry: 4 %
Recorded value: 49 %
